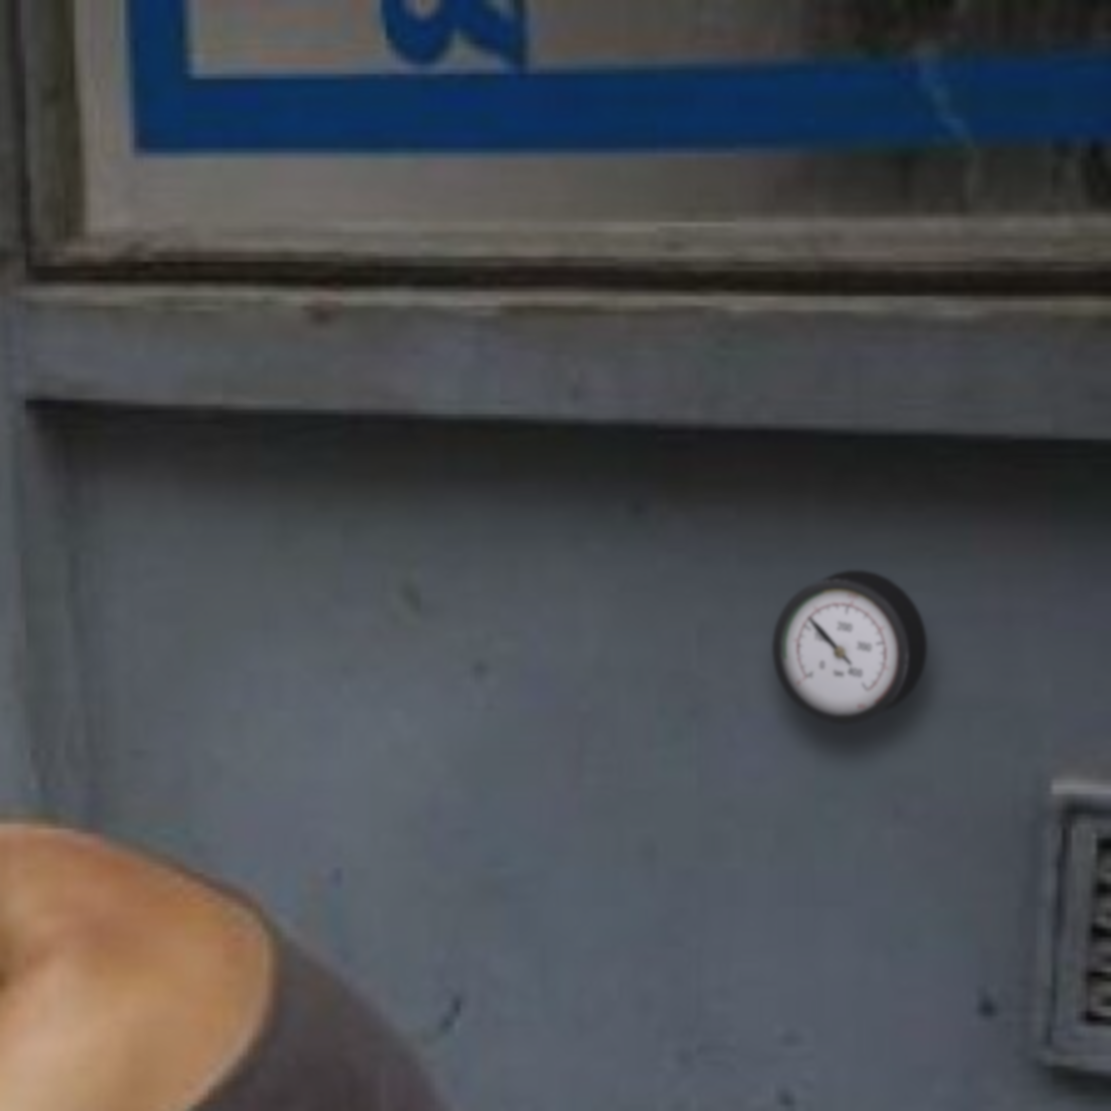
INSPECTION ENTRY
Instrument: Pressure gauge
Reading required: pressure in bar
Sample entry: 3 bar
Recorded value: 120 bar
